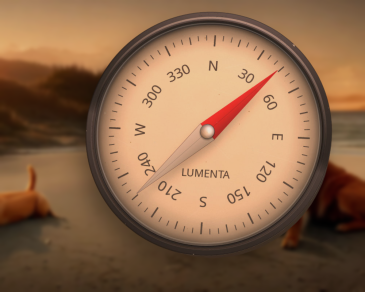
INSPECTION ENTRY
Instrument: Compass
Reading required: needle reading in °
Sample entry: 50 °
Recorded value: 45 °
